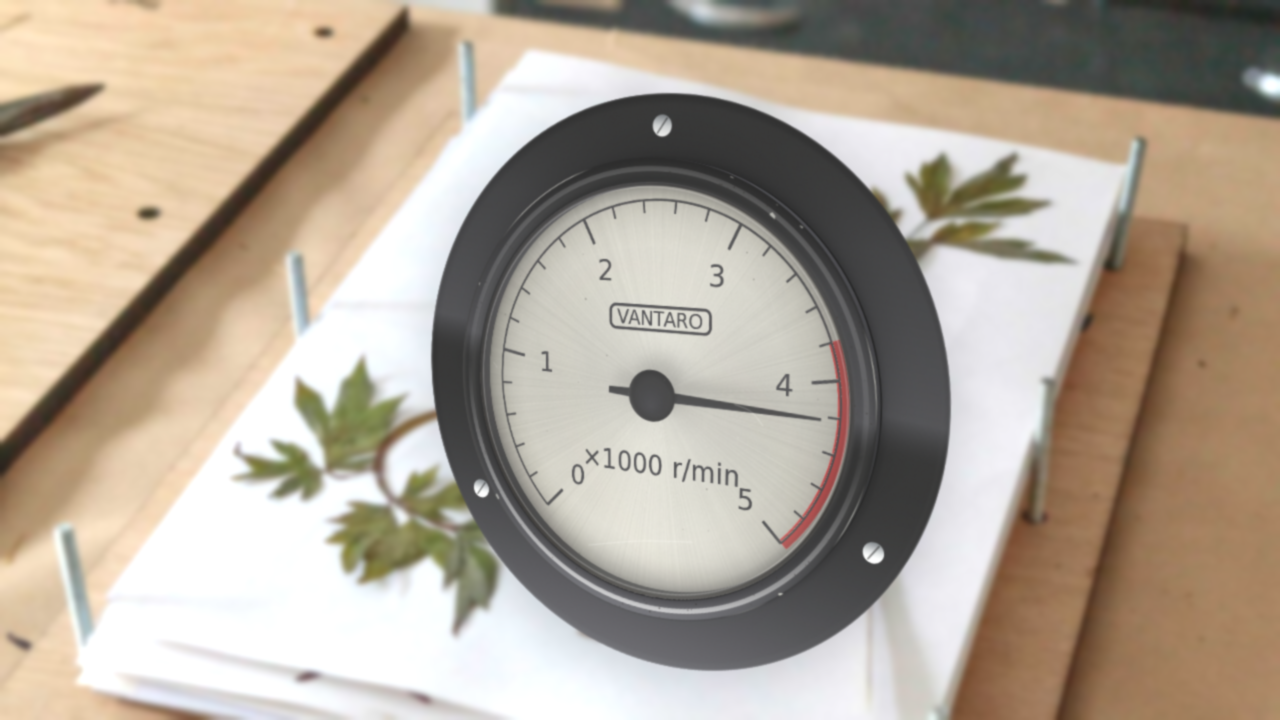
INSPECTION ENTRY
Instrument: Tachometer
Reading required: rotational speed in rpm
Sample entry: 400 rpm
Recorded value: 4200 rpm
